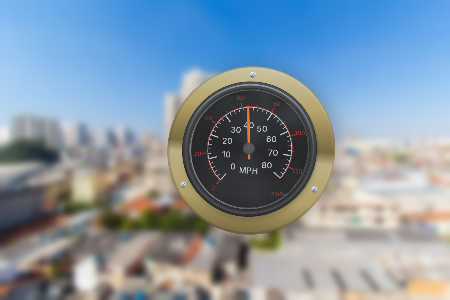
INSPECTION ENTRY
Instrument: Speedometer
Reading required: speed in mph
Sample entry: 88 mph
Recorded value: 40 mph
